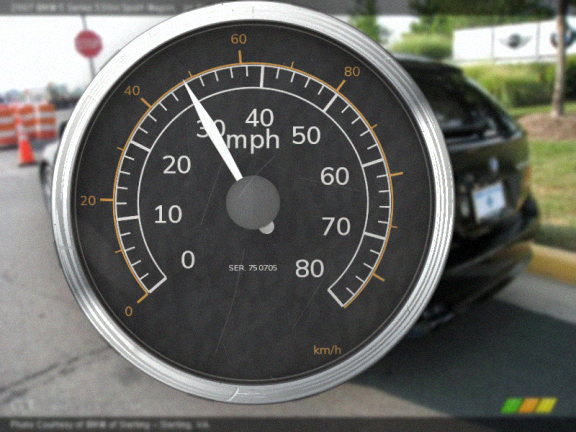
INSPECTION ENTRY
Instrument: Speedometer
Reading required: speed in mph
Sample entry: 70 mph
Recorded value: 30 mph
